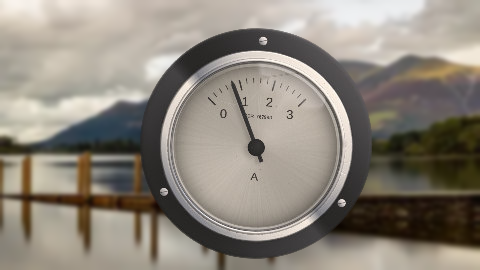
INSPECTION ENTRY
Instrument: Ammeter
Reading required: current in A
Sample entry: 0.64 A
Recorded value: 0.8 A
